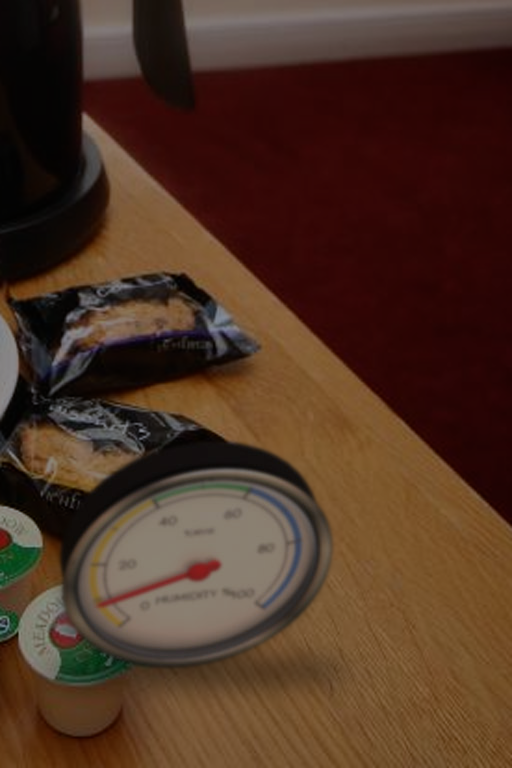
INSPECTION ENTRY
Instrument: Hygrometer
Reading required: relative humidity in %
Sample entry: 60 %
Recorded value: 10 %
